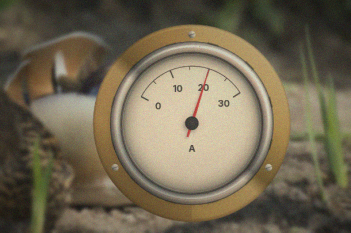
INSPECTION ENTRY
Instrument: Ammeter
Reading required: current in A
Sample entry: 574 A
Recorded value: 20 A
